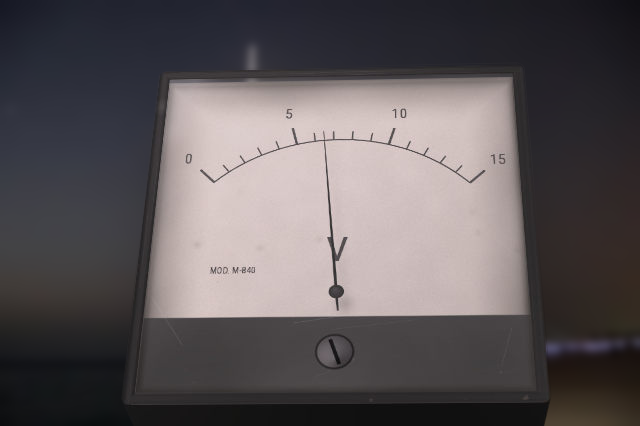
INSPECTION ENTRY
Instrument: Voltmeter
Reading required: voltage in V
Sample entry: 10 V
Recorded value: 6.5 V
